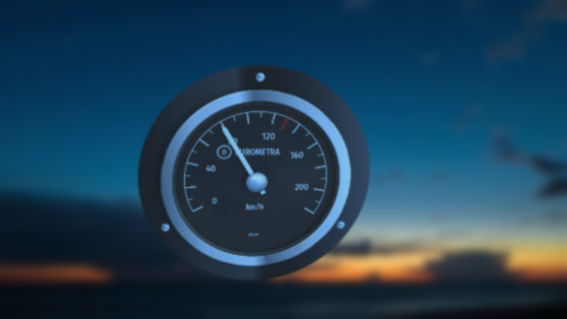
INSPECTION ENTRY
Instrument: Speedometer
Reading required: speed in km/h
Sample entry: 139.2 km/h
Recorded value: 80 km/h
